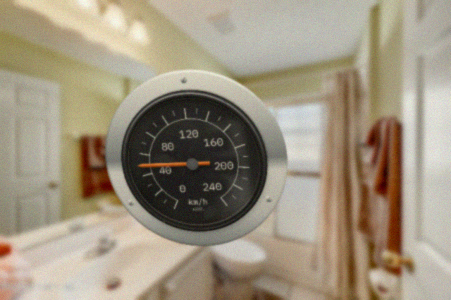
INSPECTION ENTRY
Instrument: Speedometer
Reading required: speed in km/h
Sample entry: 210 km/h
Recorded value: 50 km/h
